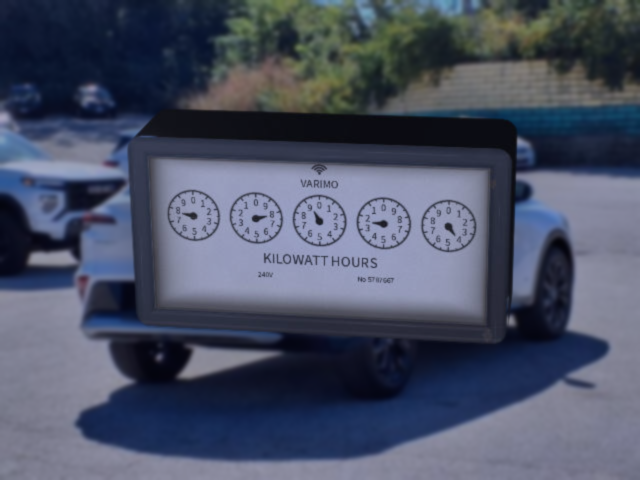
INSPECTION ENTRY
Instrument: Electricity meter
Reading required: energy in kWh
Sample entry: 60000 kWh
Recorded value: 77924 kWh
